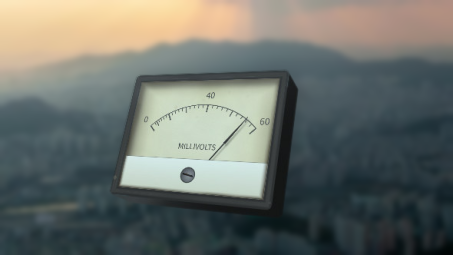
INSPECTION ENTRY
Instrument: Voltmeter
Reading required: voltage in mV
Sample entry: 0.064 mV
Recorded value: 56 mV
